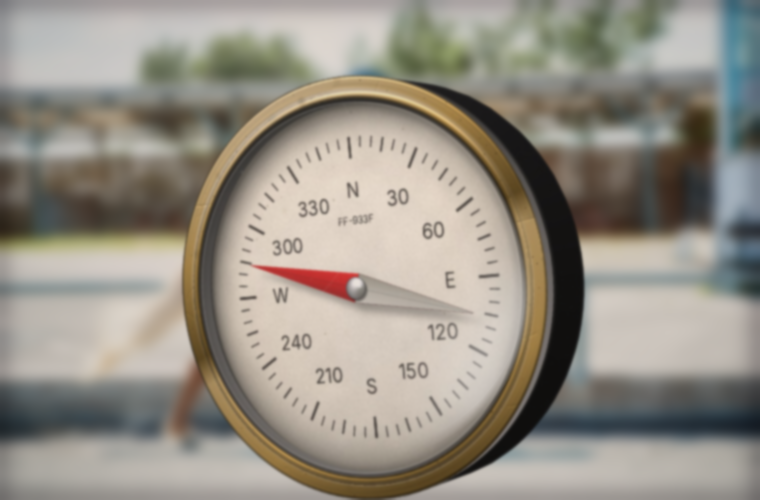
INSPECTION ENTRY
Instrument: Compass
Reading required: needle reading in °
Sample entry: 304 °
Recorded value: 285 °
